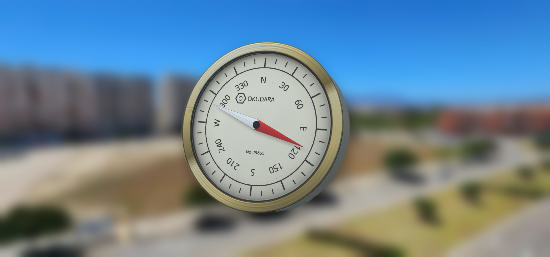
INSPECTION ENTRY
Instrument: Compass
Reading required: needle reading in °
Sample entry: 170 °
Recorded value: 110 °
